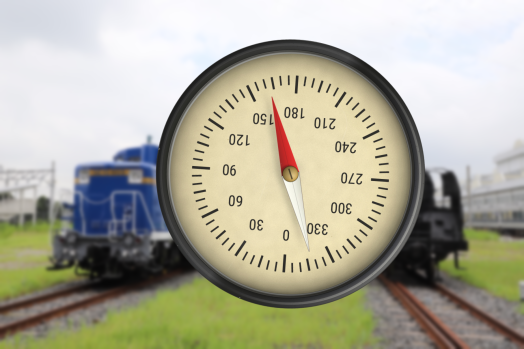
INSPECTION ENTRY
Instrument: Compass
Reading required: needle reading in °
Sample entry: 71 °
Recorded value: 162.5 °
